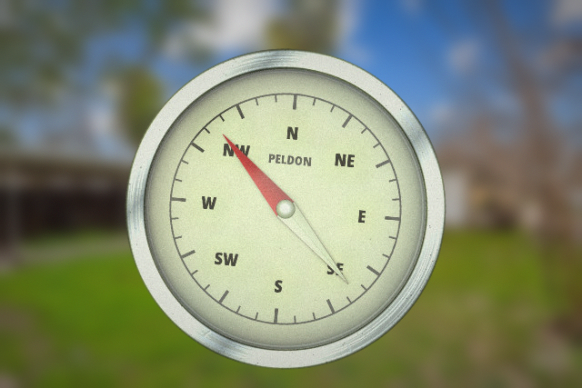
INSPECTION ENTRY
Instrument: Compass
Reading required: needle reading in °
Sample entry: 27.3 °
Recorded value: 315 °
